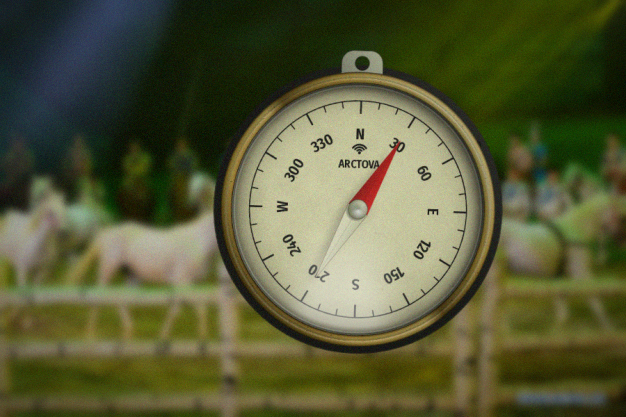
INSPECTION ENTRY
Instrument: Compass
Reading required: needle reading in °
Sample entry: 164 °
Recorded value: 30 °
